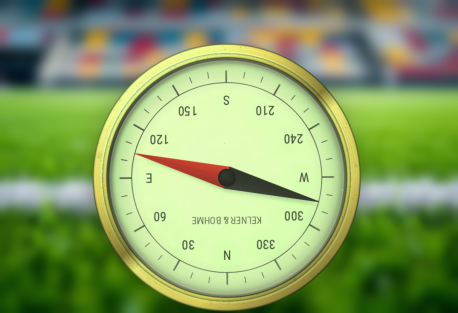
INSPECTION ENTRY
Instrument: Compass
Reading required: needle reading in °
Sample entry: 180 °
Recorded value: 105 °
